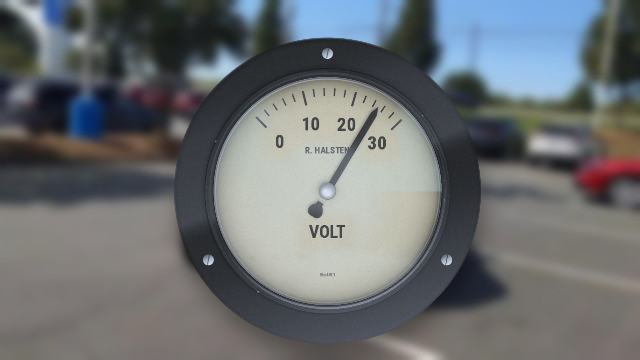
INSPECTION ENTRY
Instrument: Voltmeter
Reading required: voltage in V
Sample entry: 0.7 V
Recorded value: 25 V
